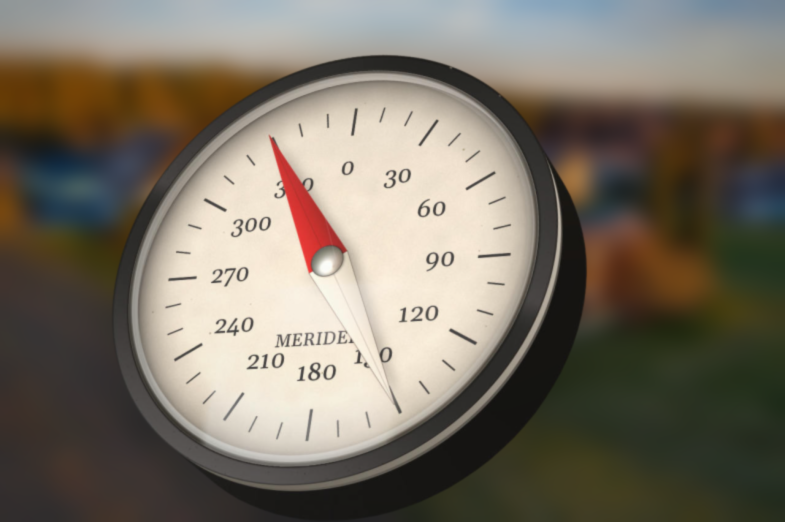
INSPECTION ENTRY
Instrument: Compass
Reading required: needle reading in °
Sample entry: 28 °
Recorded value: 330 °
